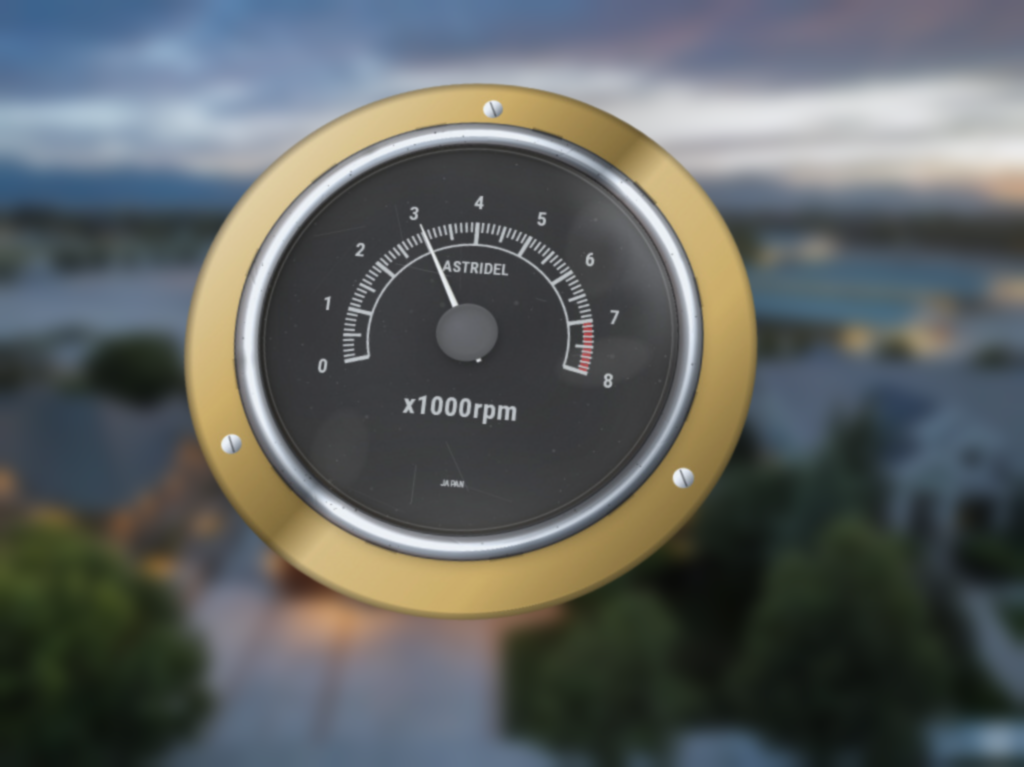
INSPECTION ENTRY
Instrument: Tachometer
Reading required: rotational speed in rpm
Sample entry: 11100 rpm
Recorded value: 3000 rpm
